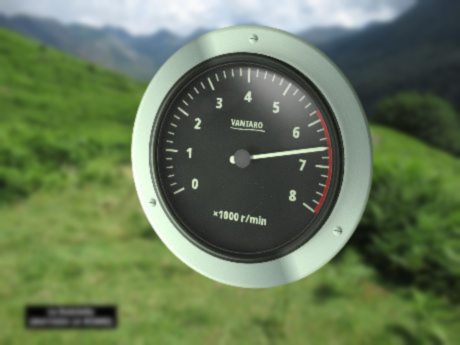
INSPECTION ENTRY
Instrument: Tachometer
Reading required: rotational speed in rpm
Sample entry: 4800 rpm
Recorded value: 6600 rpm
